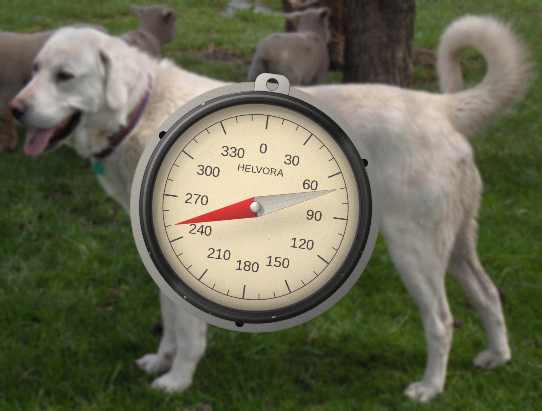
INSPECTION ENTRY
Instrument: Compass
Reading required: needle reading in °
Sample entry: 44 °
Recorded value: 250 °
